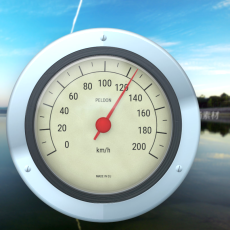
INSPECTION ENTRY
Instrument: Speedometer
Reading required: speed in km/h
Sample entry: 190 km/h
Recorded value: 125 km/h
